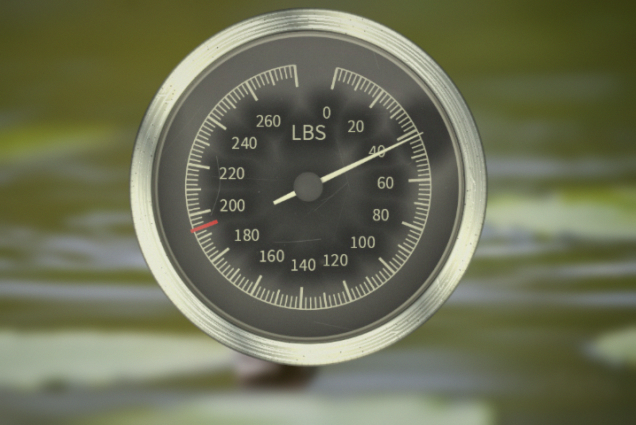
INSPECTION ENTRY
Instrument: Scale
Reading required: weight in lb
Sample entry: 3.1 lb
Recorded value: 42 lb
